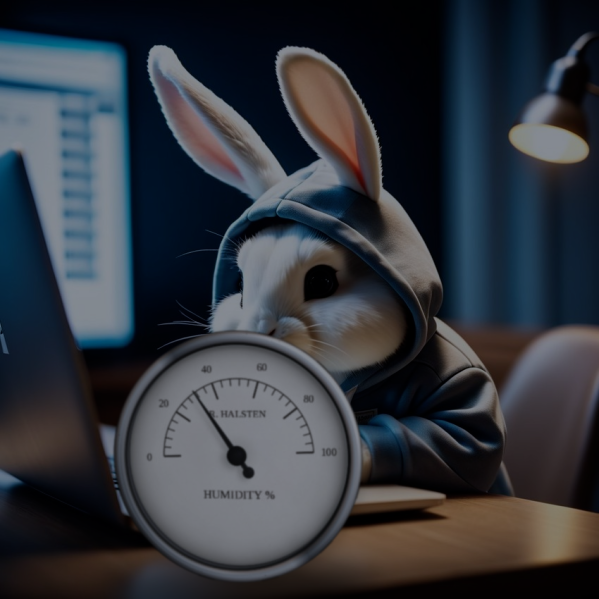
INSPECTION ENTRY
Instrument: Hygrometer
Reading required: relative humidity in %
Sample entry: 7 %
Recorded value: 32 %
